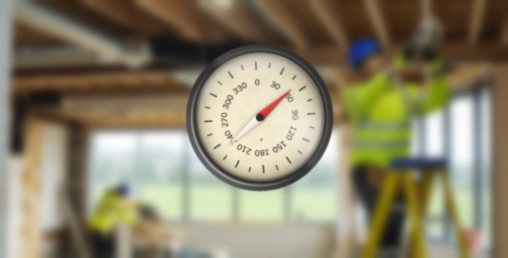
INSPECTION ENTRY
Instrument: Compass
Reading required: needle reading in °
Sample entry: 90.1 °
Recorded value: 52.5 °
